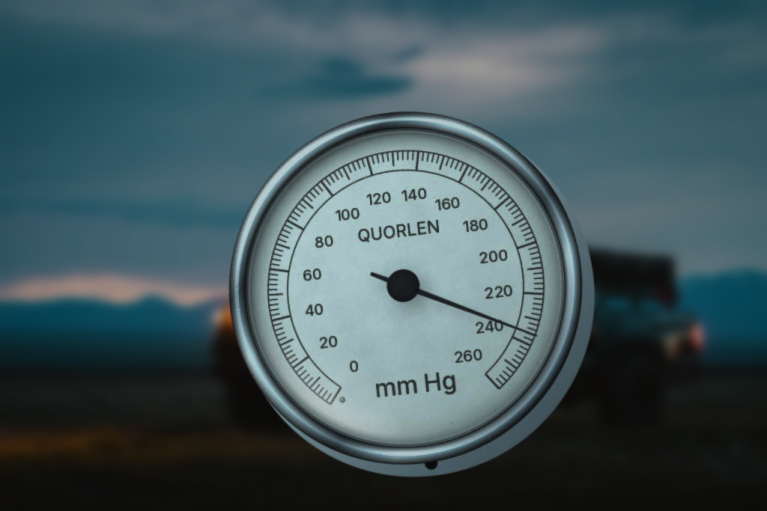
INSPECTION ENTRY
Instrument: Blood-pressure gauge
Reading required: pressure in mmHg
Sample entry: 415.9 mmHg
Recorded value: 236 mmHg
